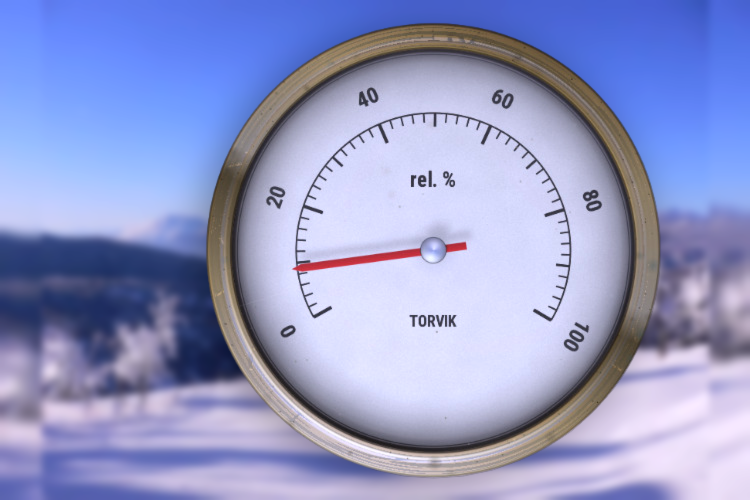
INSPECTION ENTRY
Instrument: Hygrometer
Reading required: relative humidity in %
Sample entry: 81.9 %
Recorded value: 9 %
